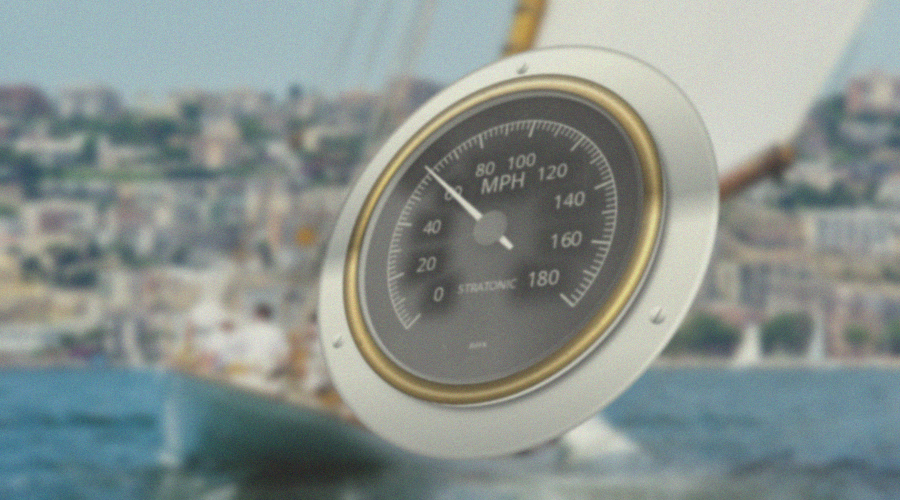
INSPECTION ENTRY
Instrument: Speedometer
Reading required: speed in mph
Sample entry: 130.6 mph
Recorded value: 60 mph
